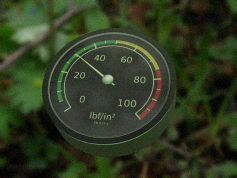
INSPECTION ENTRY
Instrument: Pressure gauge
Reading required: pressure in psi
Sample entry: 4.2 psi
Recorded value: 30 psi
